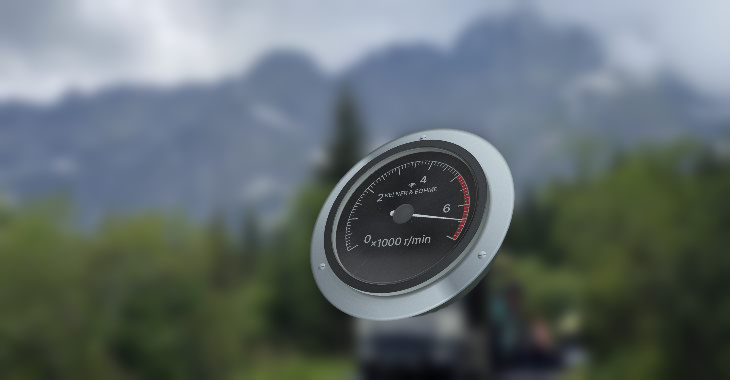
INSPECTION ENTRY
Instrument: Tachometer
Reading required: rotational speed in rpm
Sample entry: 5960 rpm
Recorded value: 6500 rpm
